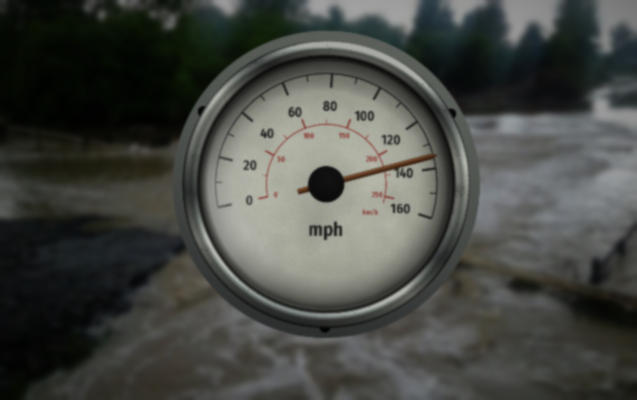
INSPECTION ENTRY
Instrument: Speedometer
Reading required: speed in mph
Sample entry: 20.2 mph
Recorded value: 135 mph
